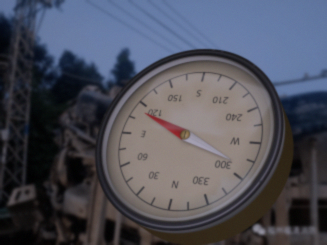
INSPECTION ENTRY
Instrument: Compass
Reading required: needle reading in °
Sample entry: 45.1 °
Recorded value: 112.5 °
